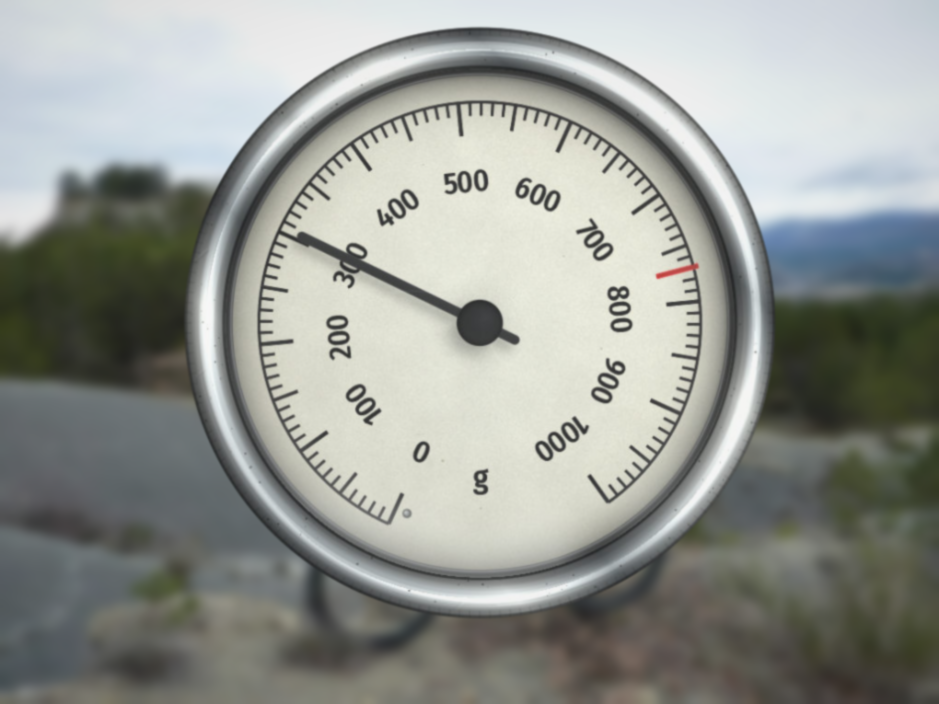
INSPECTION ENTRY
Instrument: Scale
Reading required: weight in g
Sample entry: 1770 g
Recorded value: 305 g
